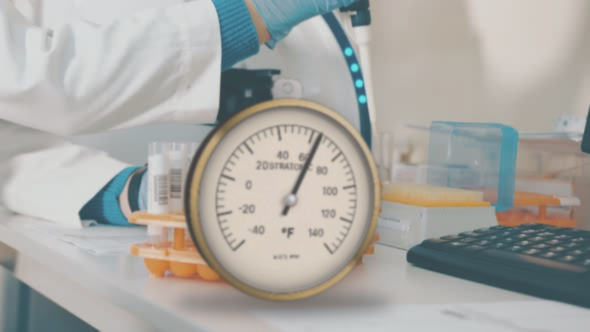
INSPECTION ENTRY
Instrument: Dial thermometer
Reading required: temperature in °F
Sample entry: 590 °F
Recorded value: 64 °F
